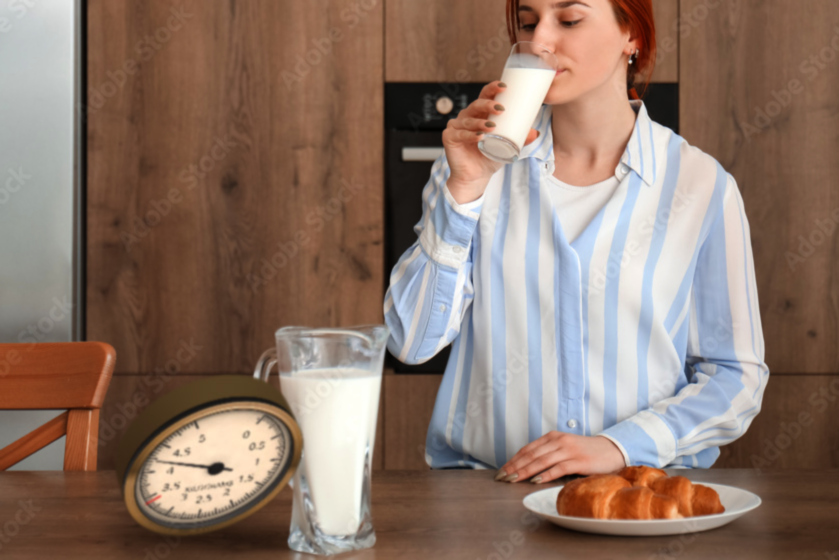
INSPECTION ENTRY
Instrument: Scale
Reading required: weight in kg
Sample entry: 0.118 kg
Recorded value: 4.25 kg
